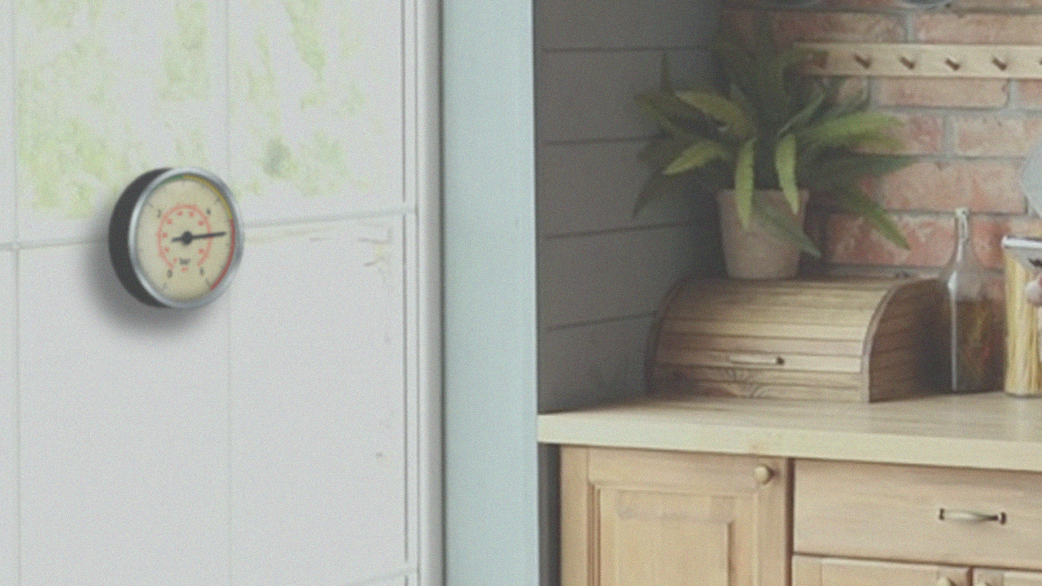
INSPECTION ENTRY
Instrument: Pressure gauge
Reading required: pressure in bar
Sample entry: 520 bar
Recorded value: 4.75 bar
